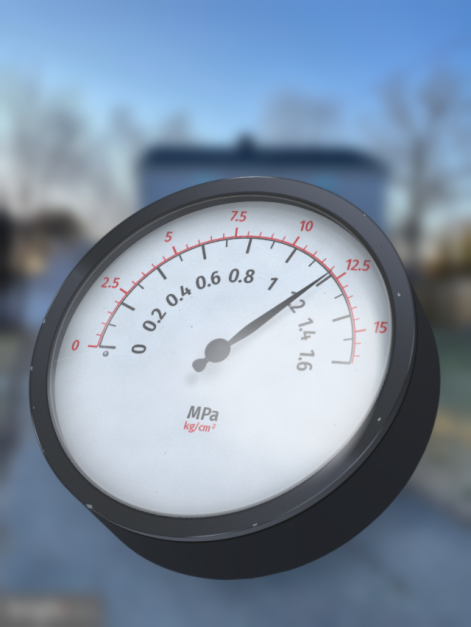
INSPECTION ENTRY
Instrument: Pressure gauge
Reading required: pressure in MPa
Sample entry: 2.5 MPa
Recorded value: 1.2 MPa
